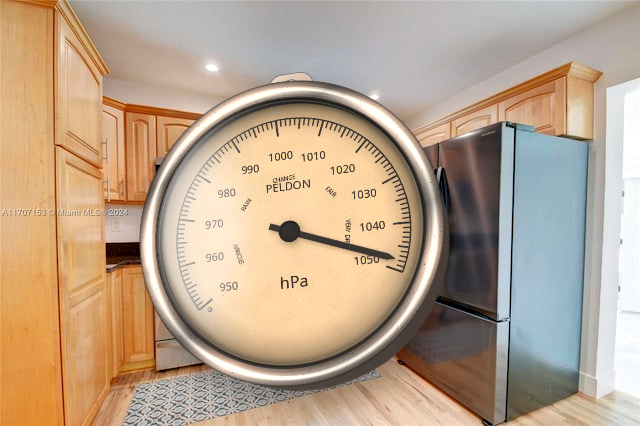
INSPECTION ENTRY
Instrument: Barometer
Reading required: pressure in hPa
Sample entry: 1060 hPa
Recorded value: 1048 hPa
